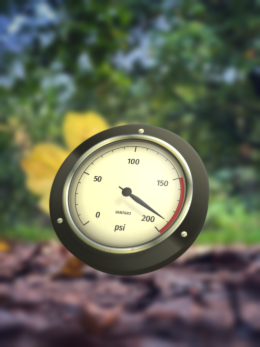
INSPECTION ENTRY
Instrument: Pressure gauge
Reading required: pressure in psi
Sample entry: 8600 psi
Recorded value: 190 psi
